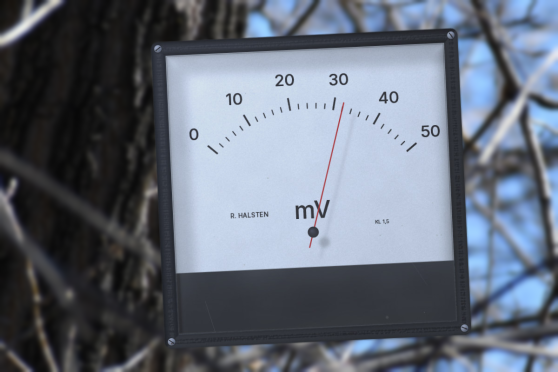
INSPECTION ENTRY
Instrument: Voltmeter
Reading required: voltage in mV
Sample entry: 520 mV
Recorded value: 32 mV
